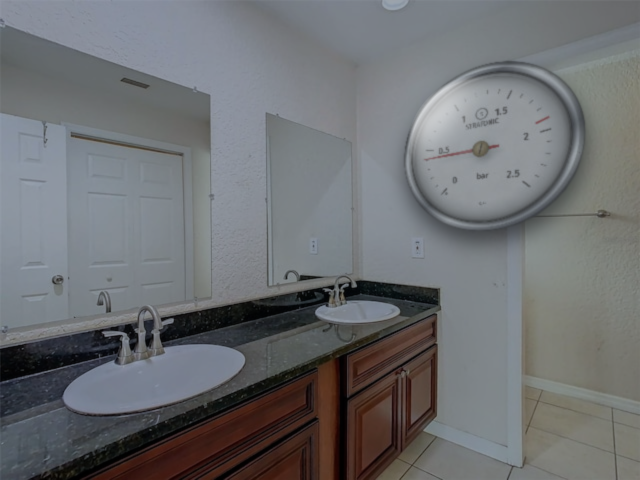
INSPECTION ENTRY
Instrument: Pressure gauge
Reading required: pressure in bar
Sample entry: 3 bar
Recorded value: 0.4 bar
